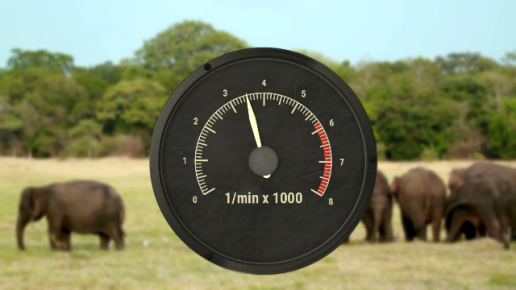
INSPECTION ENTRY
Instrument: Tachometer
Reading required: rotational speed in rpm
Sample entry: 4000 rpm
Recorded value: 3500 rpm
